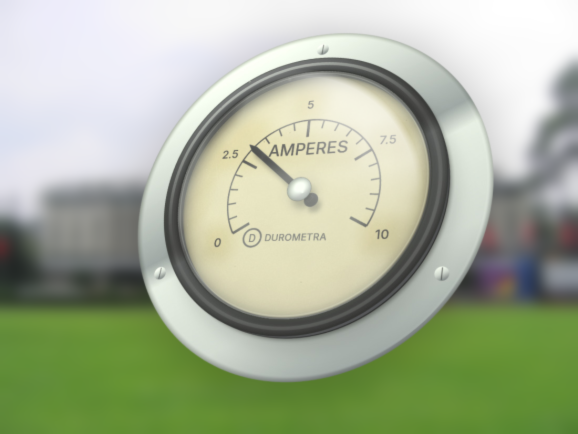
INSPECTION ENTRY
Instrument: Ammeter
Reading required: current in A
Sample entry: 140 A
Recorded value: 3 A
